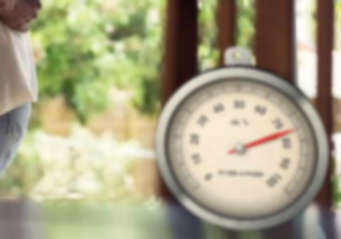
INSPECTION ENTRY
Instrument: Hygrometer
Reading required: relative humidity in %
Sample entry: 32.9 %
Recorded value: 75 %
